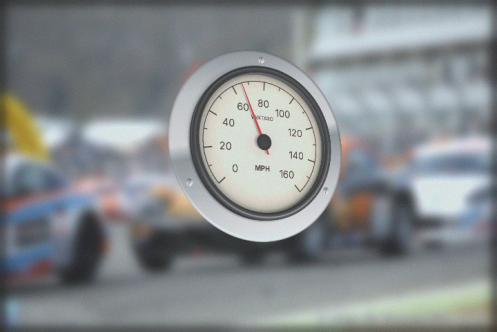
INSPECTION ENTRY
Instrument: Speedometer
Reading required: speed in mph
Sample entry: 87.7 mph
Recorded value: 65 mph
